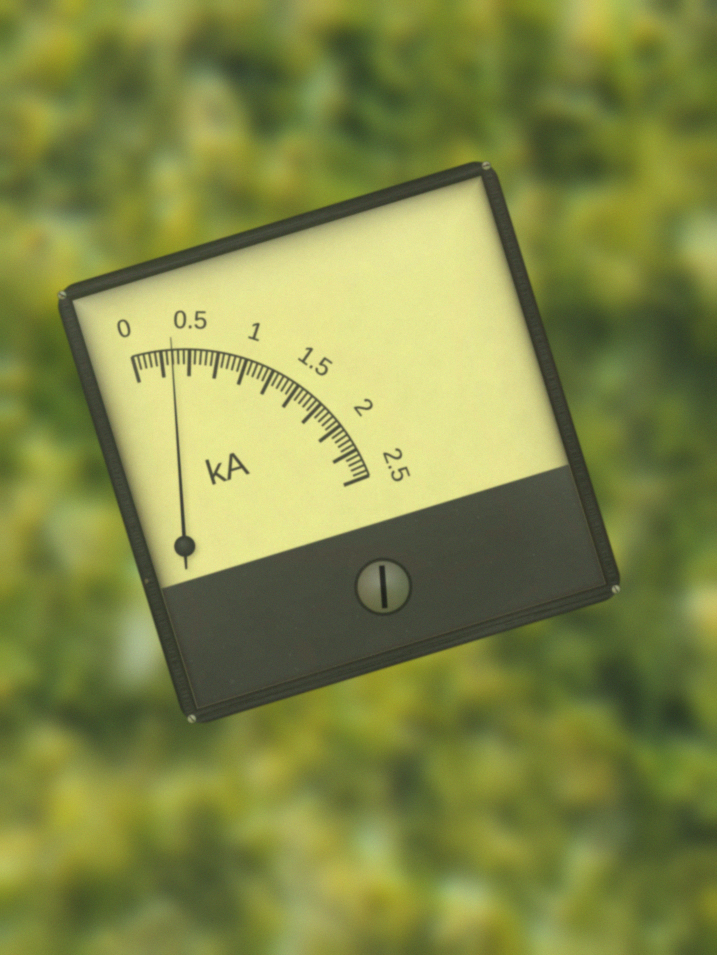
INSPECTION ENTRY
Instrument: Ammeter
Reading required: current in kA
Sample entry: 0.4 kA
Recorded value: 0.35 kA
